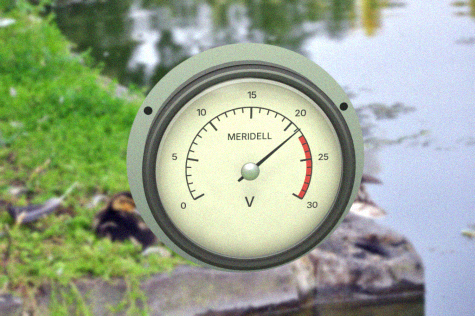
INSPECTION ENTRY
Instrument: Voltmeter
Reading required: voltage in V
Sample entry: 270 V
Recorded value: 21 V
